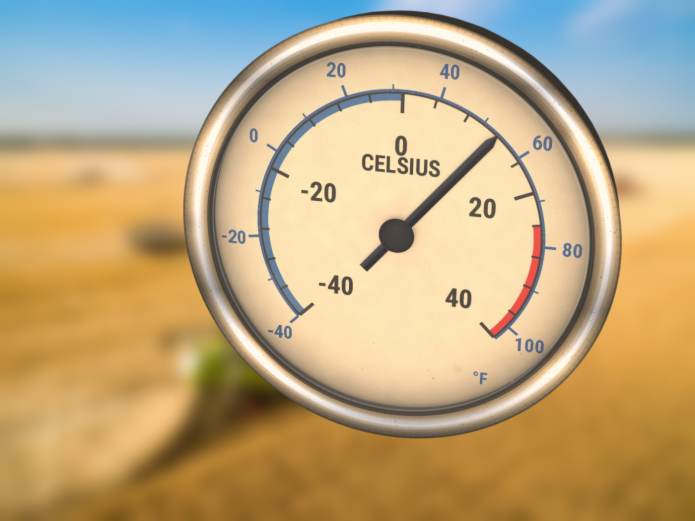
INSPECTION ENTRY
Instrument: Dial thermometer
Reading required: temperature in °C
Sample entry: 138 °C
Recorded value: 12 °C
